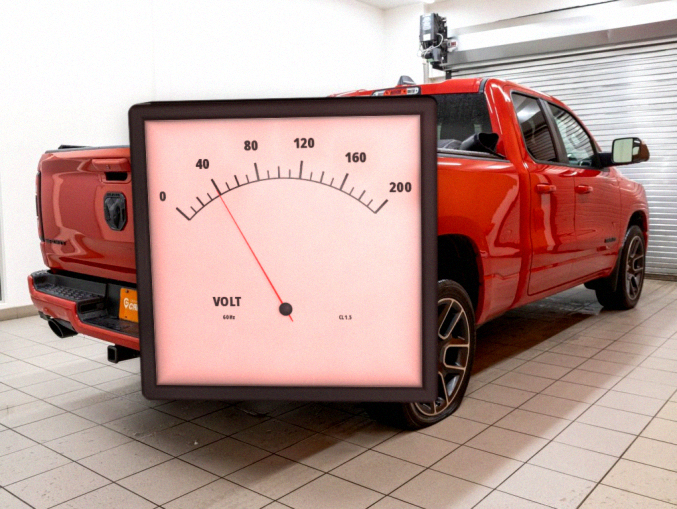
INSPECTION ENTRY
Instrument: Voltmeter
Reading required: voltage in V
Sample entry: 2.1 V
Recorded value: 40 V
